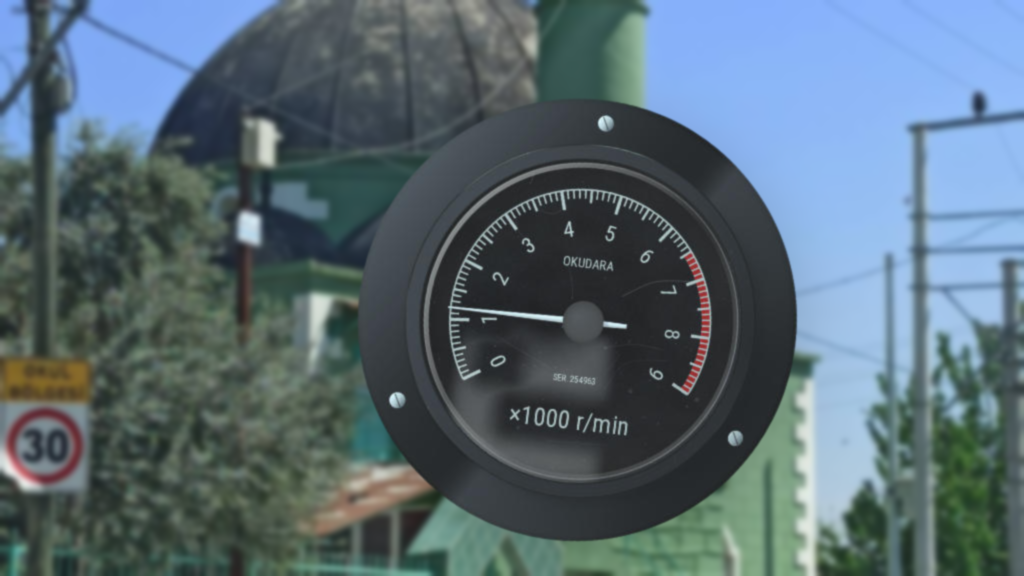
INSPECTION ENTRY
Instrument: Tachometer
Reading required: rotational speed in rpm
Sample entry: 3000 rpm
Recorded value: 1200 rpm
